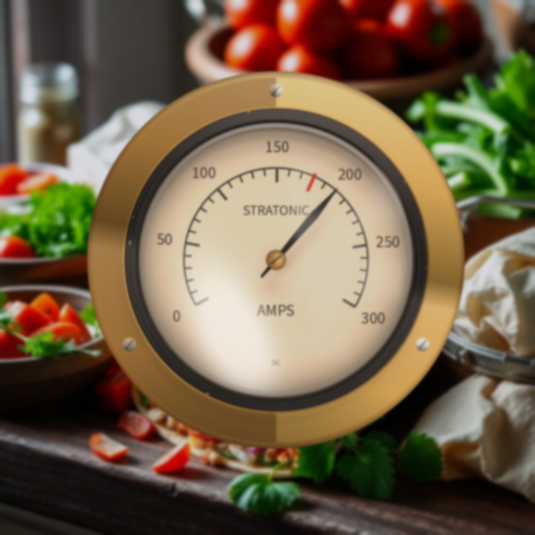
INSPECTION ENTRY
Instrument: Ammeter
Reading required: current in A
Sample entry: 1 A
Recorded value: 200 A
